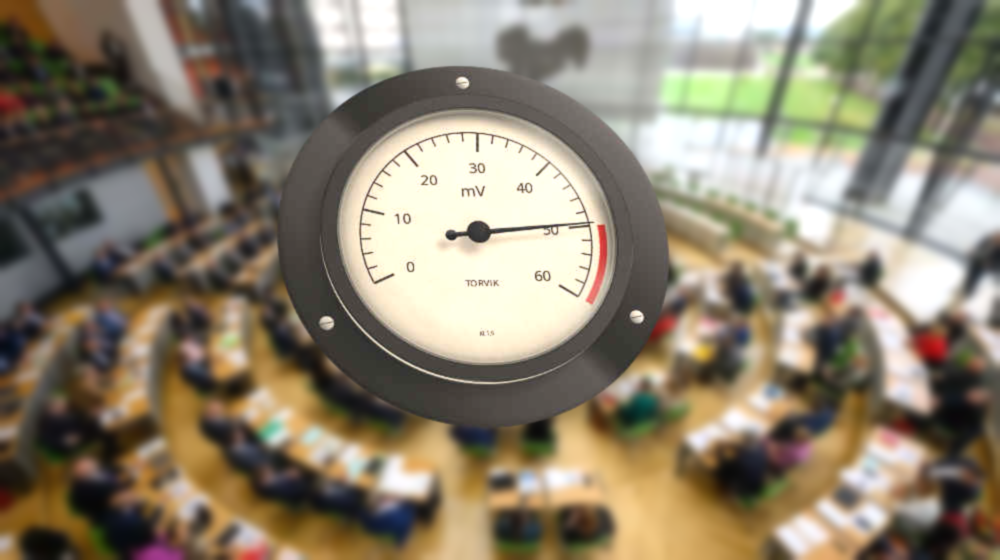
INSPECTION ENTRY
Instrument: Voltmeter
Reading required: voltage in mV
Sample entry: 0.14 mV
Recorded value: 50 mV
